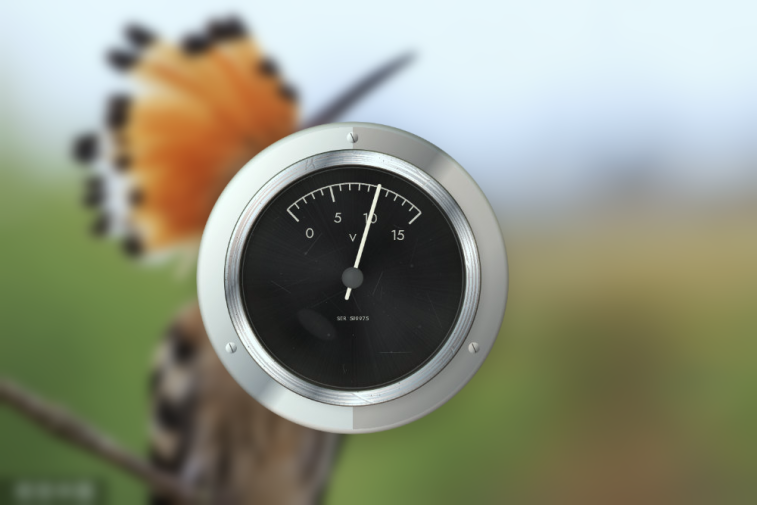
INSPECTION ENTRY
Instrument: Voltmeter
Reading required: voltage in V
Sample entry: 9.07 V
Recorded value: 10 V
